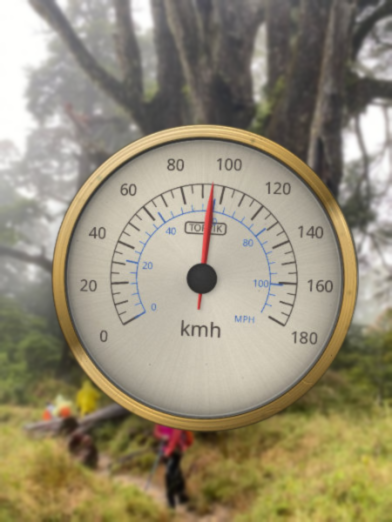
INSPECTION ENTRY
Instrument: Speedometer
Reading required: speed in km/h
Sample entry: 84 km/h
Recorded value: 95 km/h
